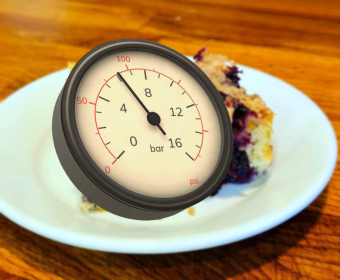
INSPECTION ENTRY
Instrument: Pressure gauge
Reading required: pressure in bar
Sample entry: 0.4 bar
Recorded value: 6 bar
